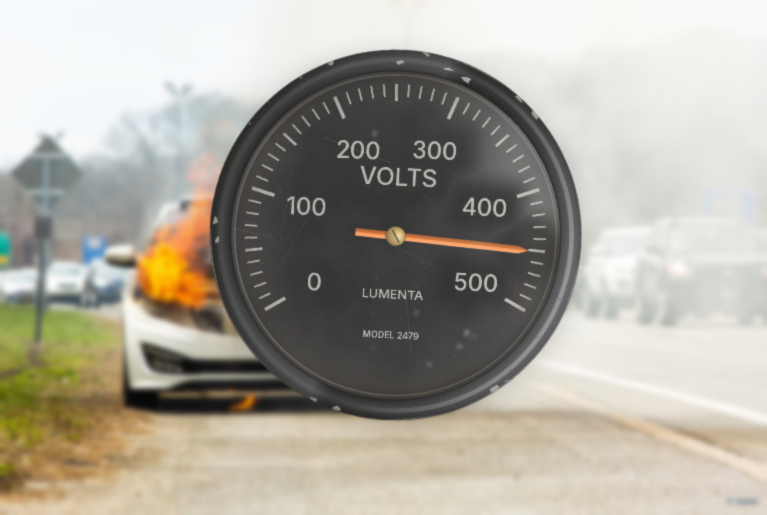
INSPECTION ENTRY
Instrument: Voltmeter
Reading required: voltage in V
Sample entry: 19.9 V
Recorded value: 450 V
